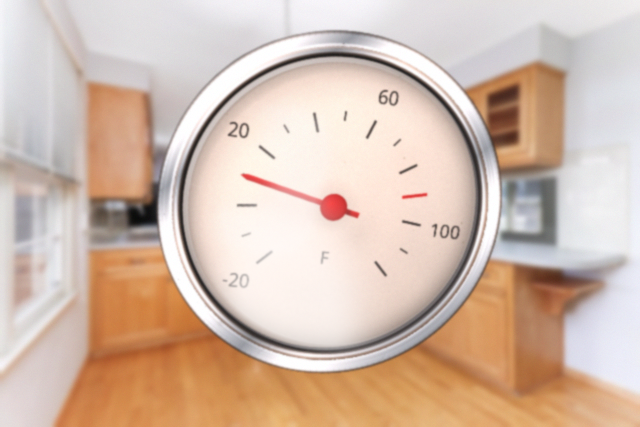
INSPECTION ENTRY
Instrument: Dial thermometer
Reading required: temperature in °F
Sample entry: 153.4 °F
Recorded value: 10 °F
